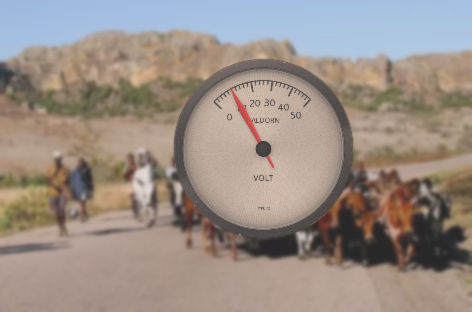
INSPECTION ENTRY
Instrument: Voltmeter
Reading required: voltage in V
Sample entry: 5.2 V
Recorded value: 10 V
